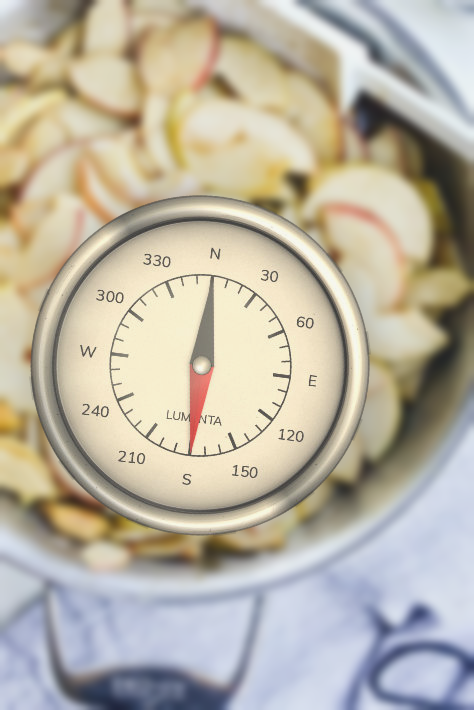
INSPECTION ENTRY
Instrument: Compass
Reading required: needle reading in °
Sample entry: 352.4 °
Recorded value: 180 °
